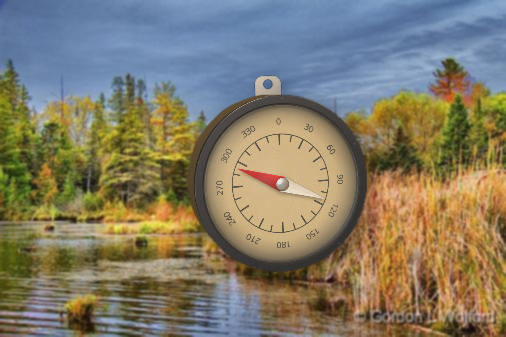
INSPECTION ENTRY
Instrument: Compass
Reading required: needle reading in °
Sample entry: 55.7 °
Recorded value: 292.5 °
